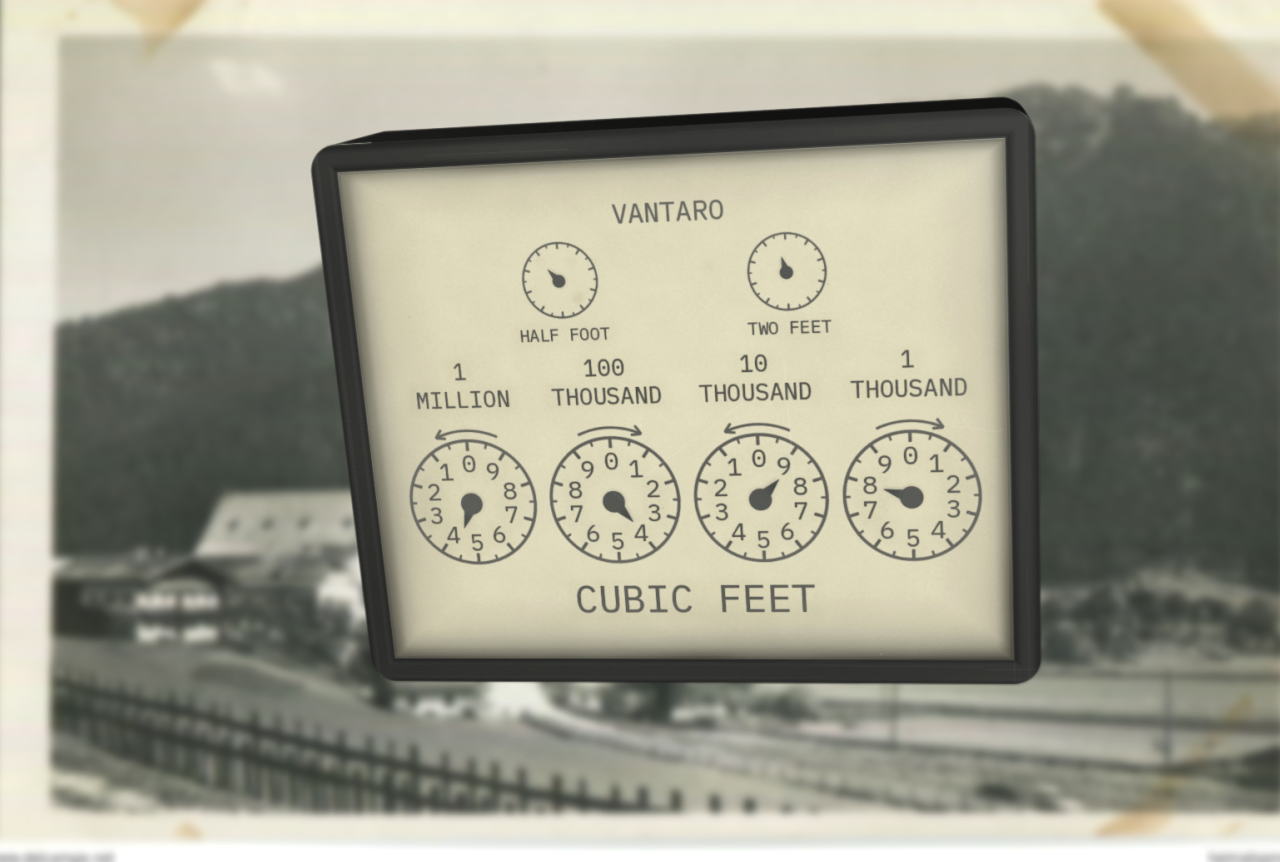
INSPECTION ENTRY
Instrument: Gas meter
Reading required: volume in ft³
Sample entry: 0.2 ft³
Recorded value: 438800 ft³
